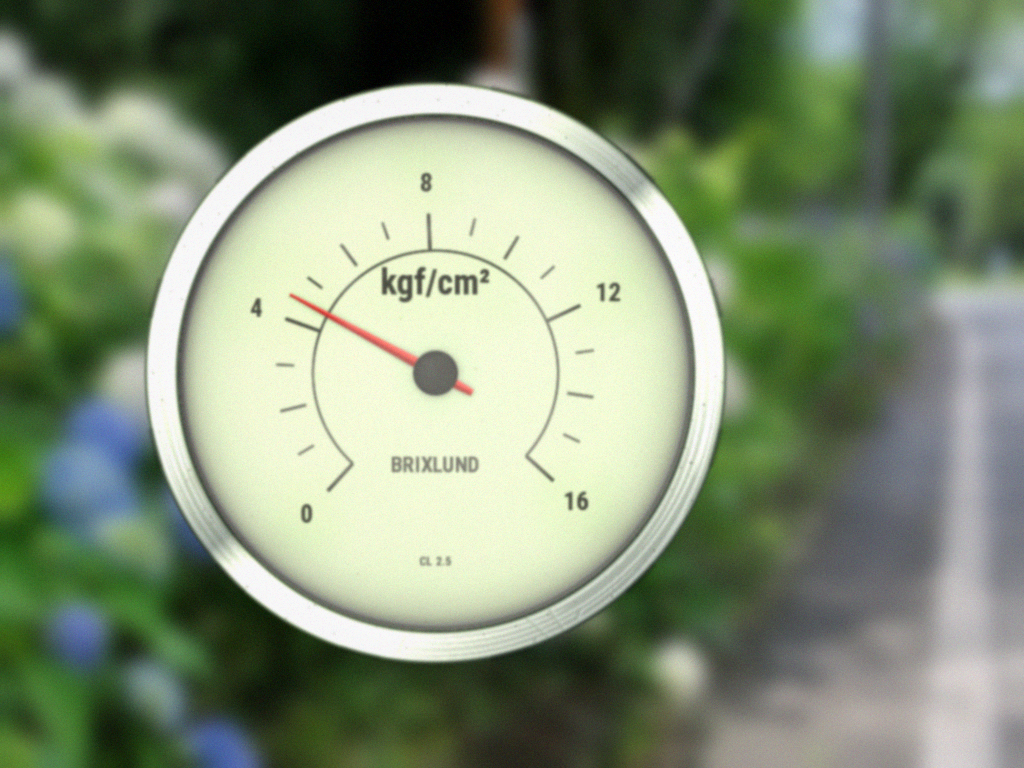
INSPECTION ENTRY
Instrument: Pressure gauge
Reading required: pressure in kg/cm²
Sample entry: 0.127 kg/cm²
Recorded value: 4.5 kg/cm²
